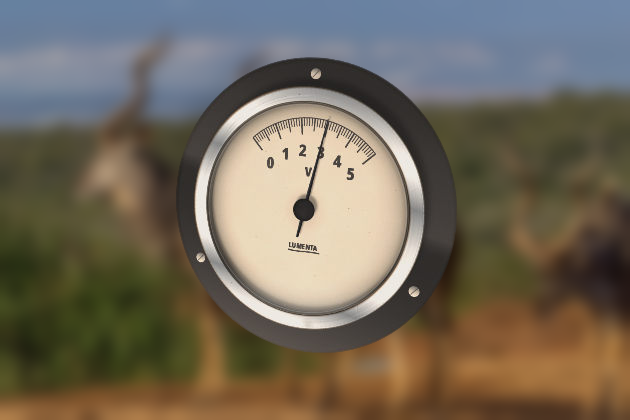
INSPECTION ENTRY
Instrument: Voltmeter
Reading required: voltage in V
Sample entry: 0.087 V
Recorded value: 3 V
